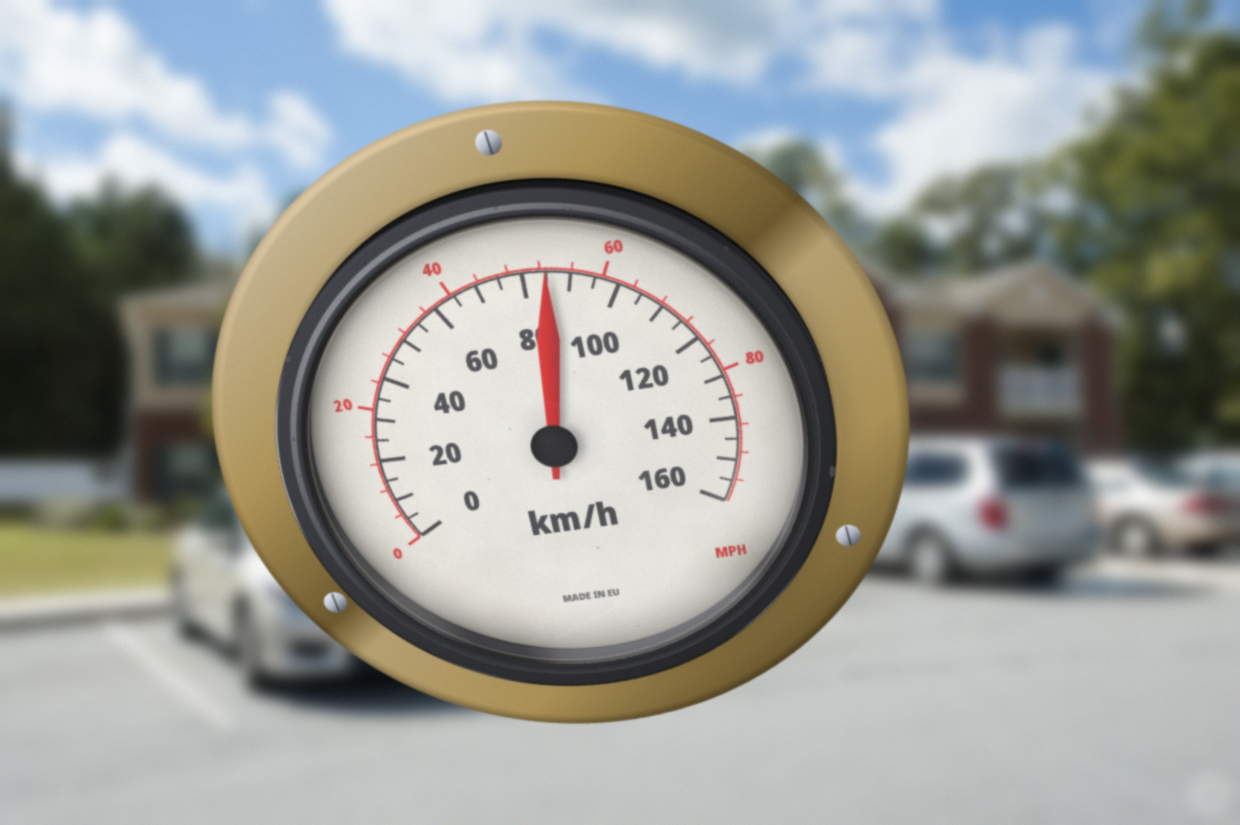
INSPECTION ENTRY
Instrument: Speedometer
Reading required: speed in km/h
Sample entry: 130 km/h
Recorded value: 85 km/h
